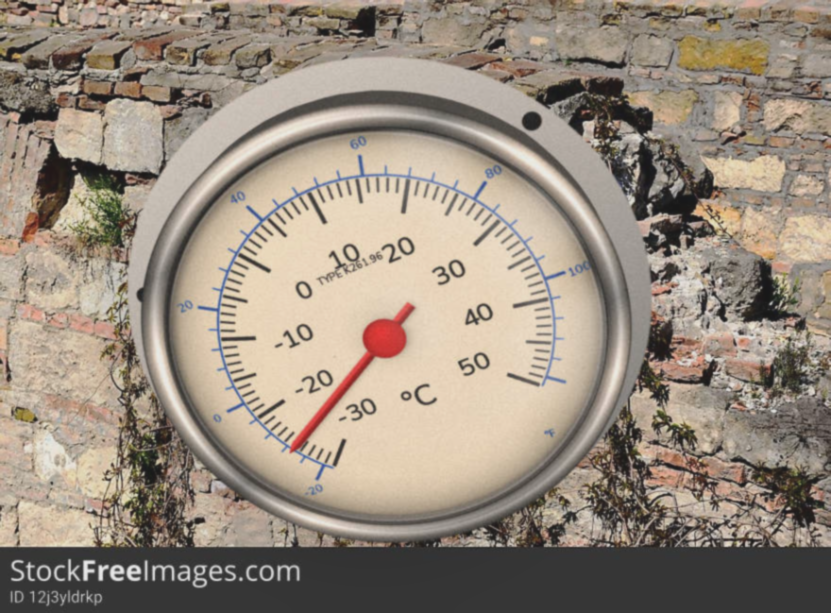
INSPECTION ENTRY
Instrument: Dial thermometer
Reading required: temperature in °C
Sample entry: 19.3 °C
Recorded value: -25 °C
